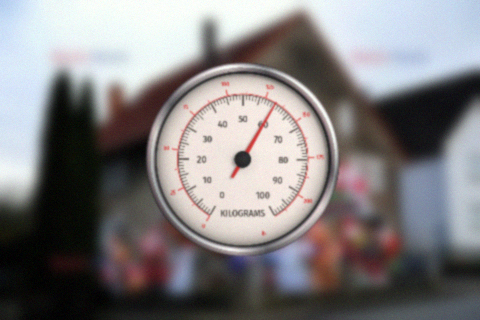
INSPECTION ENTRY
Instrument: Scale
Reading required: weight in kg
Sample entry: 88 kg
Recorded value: 60 kg
